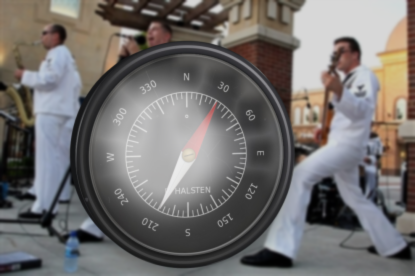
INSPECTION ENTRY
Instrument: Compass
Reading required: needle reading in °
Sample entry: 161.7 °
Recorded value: 30 °
